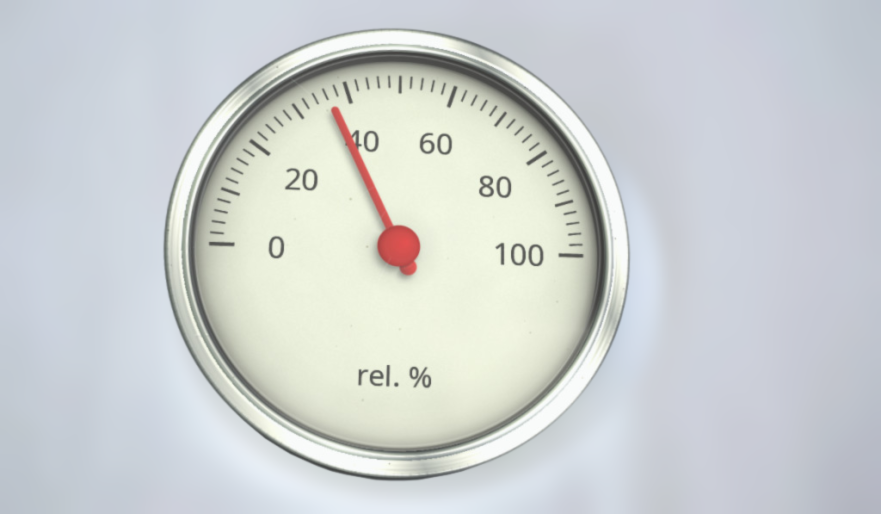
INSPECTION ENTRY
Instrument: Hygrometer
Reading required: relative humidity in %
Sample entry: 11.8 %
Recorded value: 36 %
